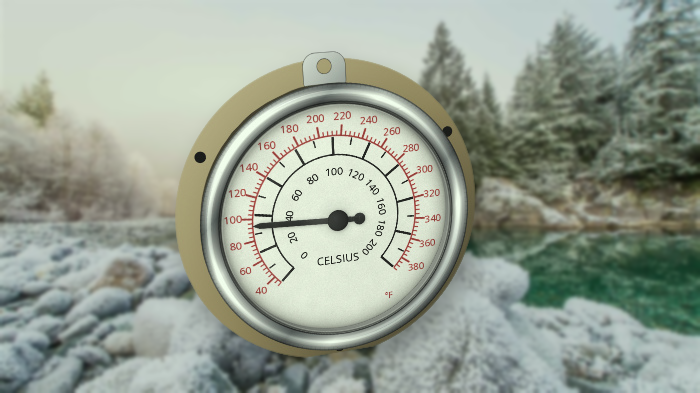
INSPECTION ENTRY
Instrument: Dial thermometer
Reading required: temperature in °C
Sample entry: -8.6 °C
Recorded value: 35 °C
